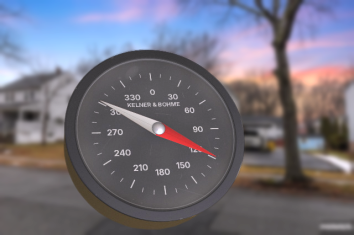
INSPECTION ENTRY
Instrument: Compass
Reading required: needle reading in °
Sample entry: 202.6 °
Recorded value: 120 °
